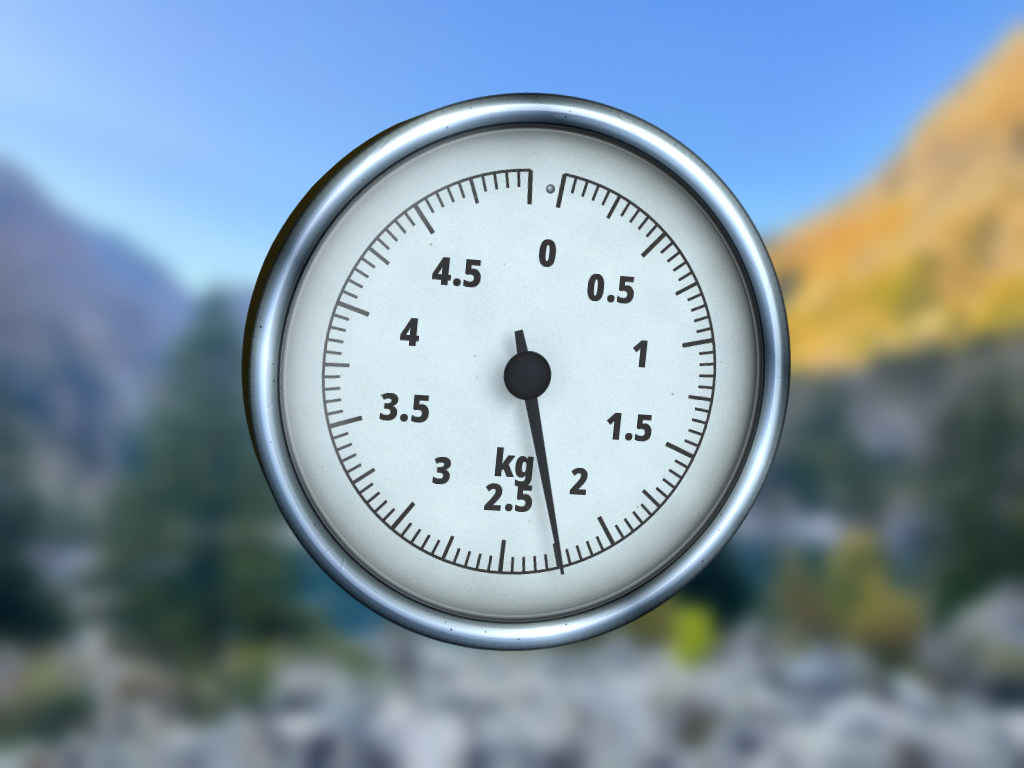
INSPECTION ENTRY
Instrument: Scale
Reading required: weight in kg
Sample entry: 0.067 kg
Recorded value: 2.25 kg
